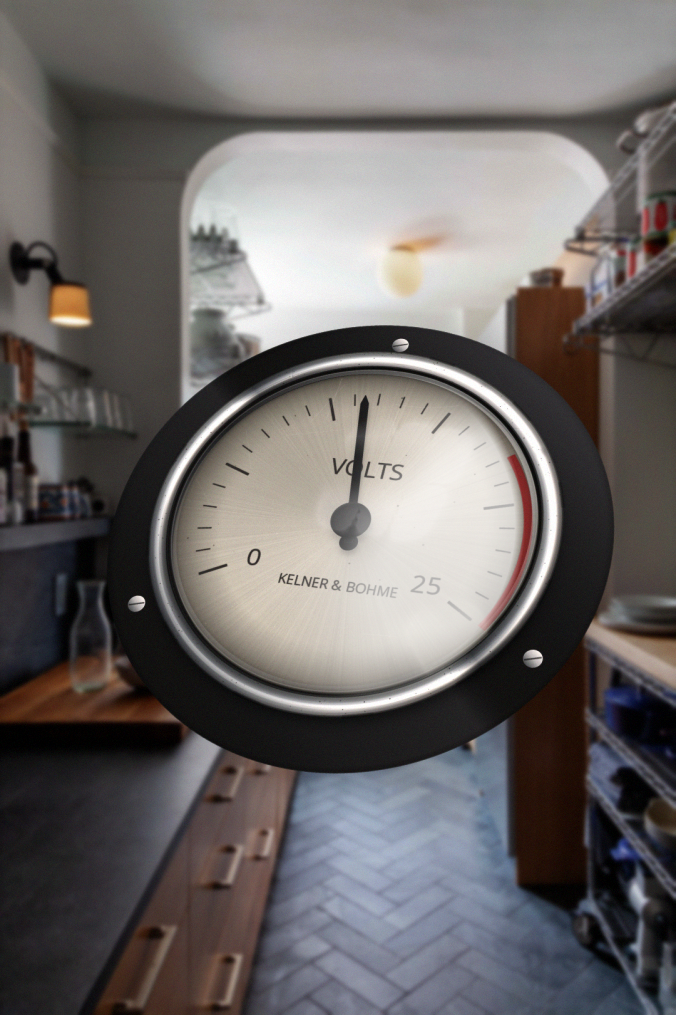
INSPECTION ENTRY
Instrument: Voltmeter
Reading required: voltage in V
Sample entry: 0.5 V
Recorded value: 11.5 V
